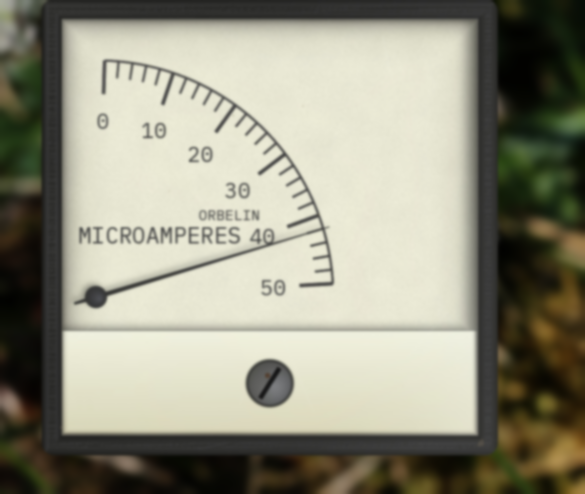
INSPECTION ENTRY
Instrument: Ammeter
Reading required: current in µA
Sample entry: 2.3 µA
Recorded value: 42 µA
